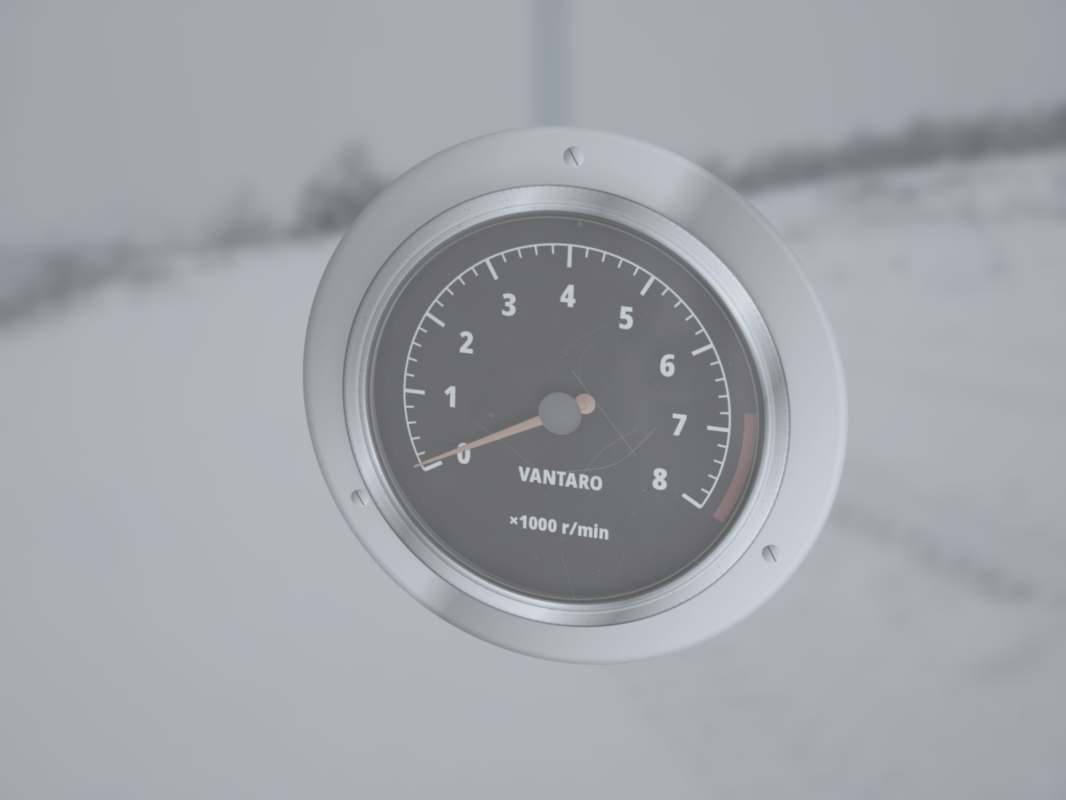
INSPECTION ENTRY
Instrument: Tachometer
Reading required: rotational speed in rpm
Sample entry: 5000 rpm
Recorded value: 100 rpm
